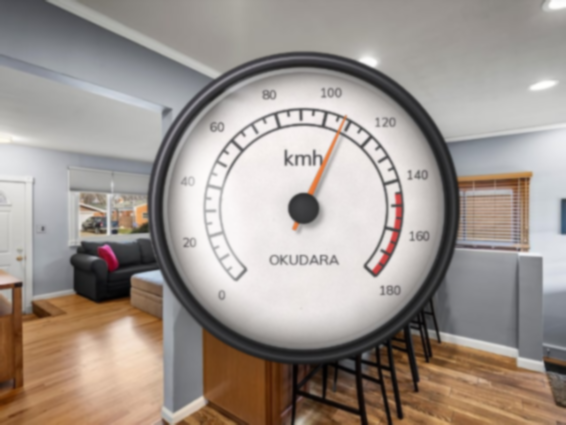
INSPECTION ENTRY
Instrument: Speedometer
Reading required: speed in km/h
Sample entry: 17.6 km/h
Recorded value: 107.5 km/h
